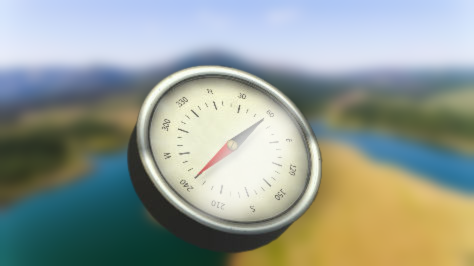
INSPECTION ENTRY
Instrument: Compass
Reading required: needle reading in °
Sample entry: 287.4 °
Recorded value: 240 °
